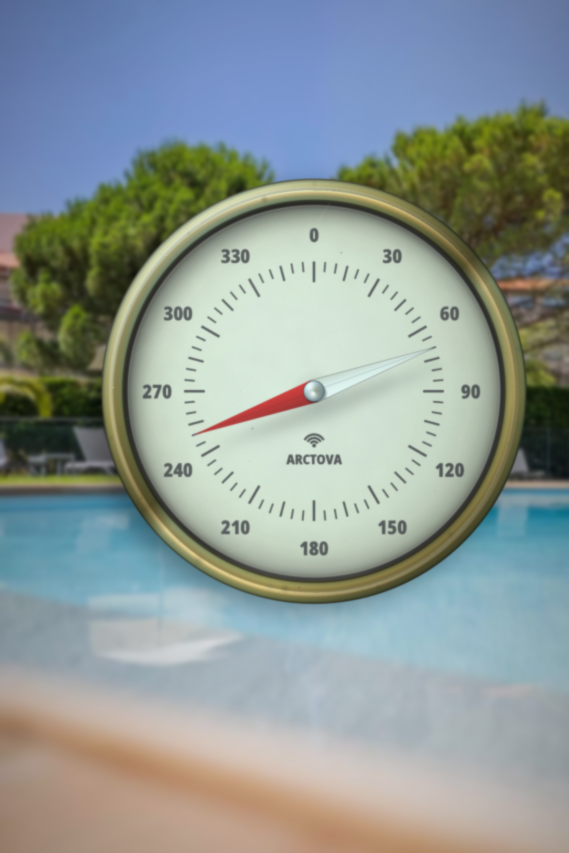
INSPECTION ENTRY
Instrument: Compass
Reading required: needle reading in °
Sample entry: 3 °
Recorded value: 250 °
